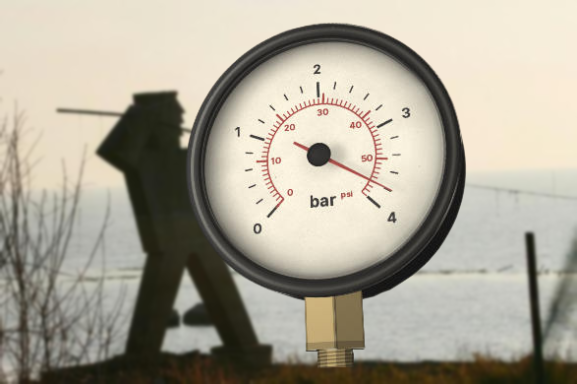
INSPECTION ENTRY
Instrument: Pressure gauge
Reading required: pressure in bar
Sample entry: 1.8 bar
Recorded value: 3.8 bar
